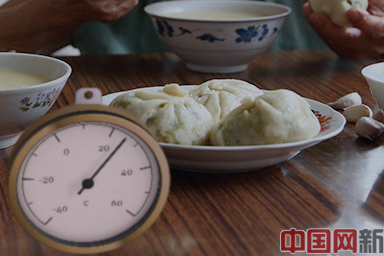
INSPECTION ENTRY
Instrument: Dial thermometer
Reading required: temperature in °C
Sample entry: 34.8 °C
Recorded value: 25 °C
